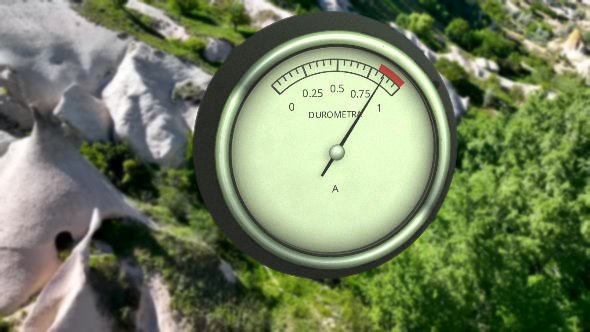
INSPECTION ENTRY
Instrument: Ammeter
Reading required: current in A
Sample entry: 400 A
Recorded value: 0.85 A
